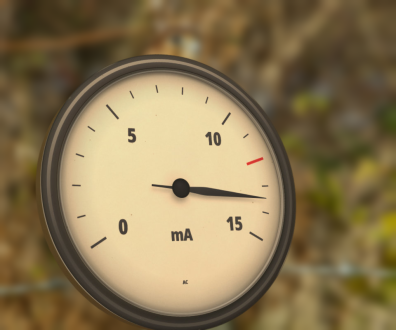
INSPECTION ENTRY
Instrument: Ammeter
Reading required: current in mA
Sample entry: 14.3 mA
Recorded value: 13.5 mA
